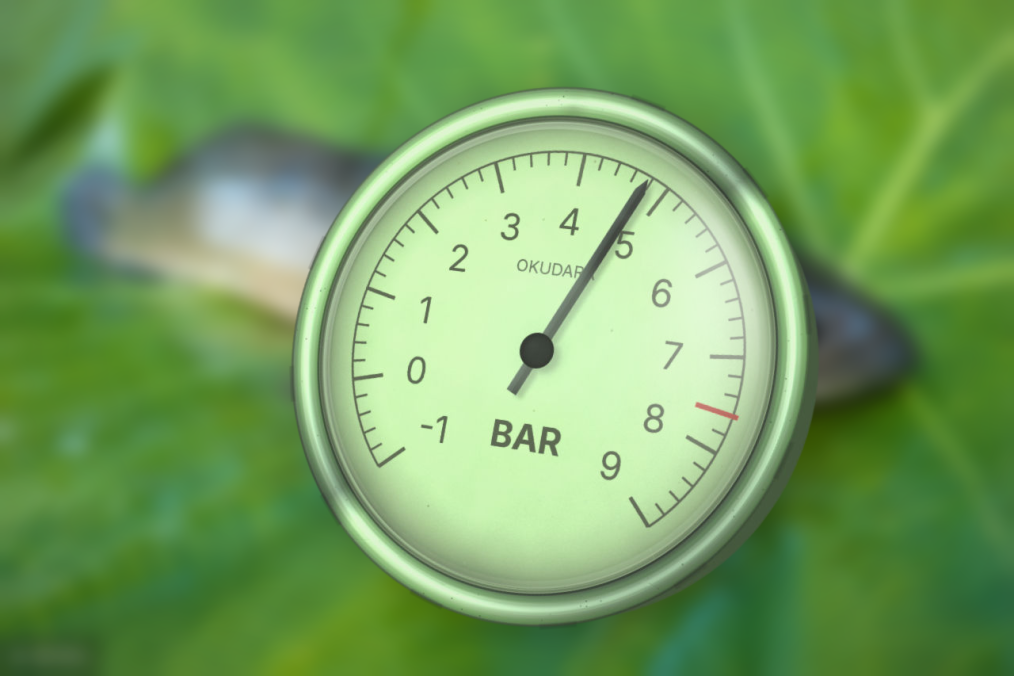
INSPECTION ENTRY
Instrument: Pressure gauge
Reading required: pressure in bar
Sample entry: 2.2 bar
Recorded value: 4.8 bar
